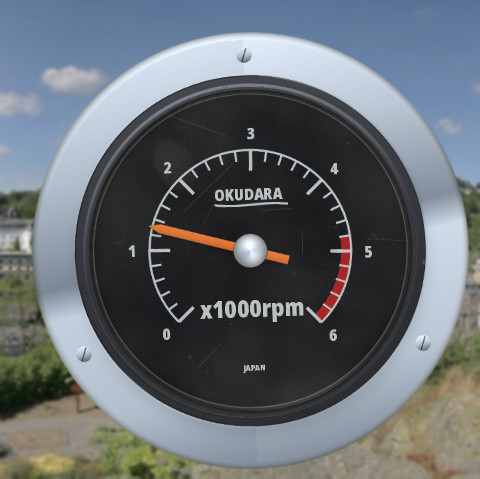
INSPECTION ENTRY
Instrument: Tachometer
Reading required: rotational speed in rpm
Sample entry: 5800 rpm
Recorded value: 1300 rpm
